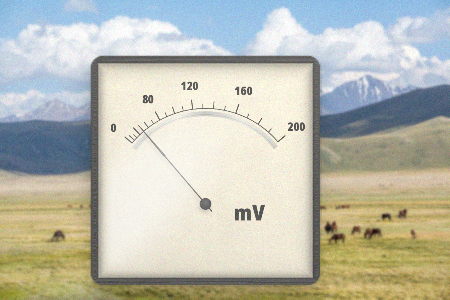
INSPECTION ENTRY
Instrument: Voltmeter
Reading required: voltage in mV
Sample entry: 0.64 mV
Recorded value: 50 mV
